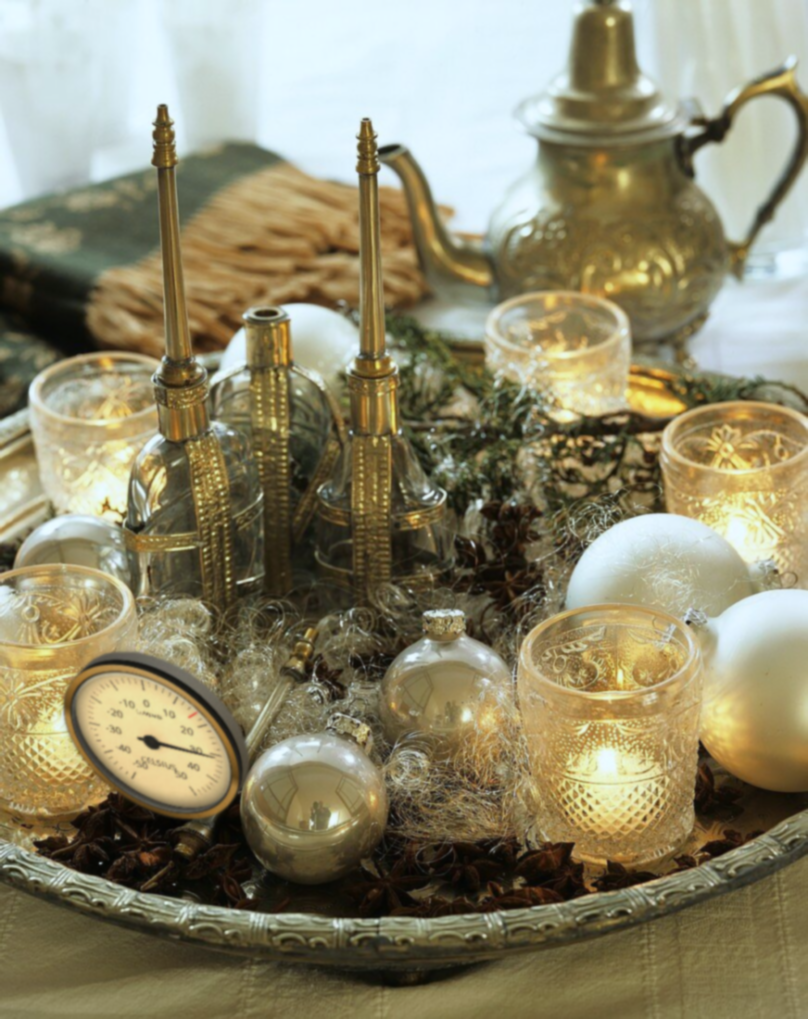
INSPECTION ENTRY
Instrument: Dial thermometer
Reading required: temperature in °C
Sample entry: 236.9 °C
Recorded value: 30 °C
